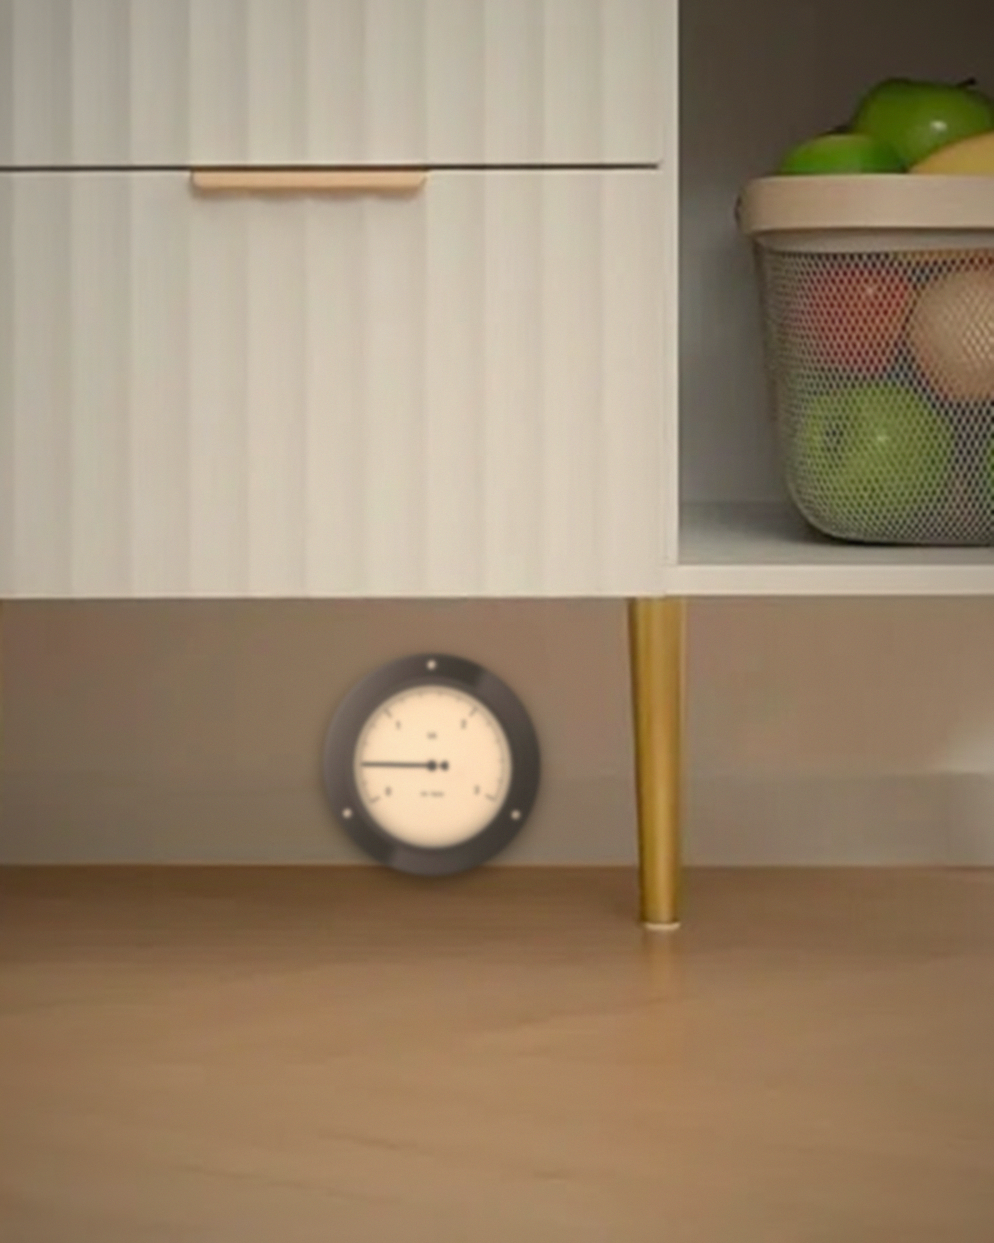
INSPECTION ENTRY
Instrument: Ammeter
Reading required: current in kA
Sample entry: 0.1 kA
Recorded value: 0.4 kA
